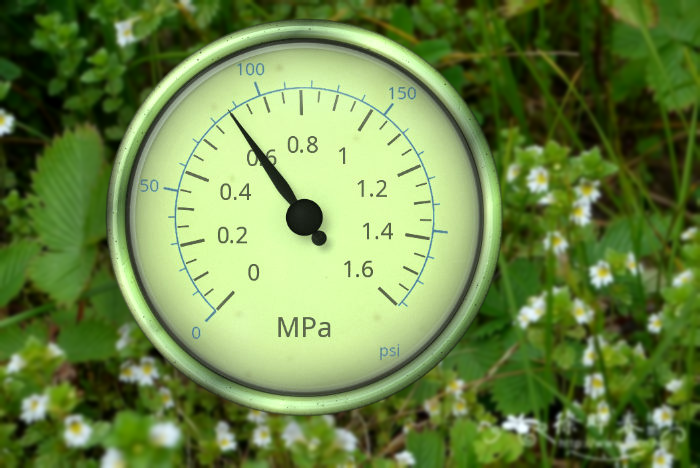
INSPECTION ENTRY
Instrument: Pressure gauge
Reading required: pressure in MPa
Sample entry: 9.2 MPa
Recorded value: 0.6 MPa
